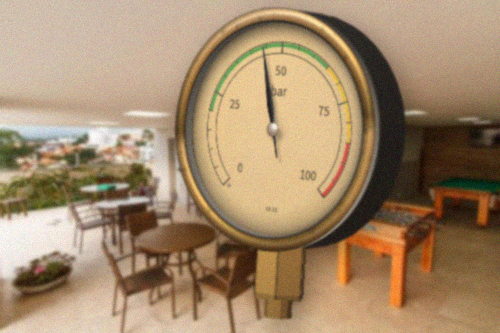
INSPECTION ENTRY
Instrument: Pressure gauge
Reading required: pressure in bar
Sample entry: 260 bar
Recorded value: 45 bar
